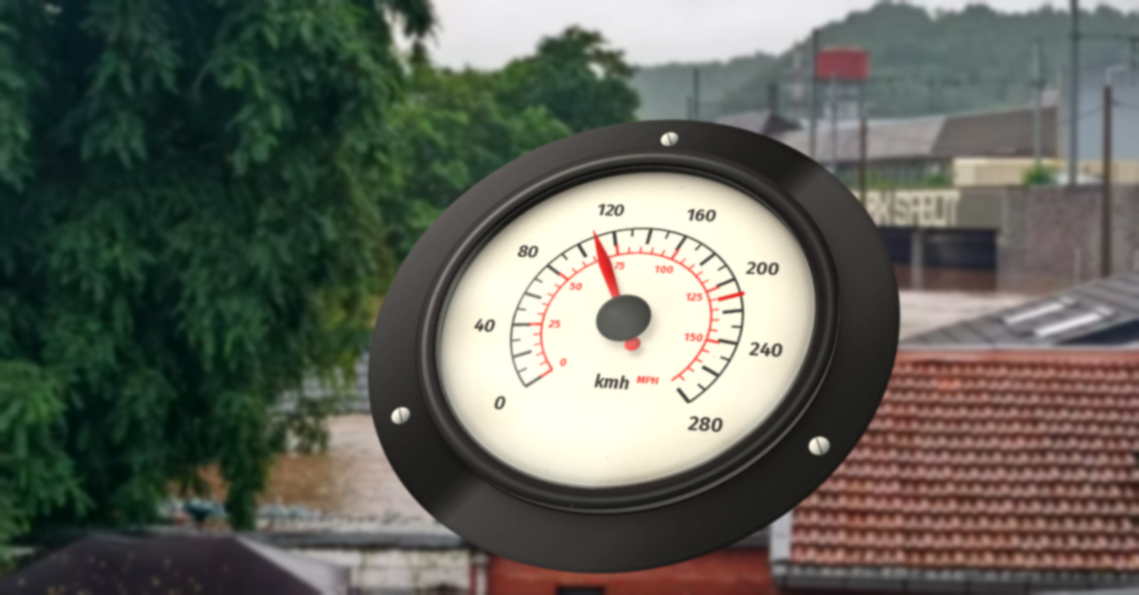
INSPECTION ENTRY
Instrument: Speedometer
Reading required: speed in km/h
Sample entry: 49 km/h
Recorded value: 110 km/h
